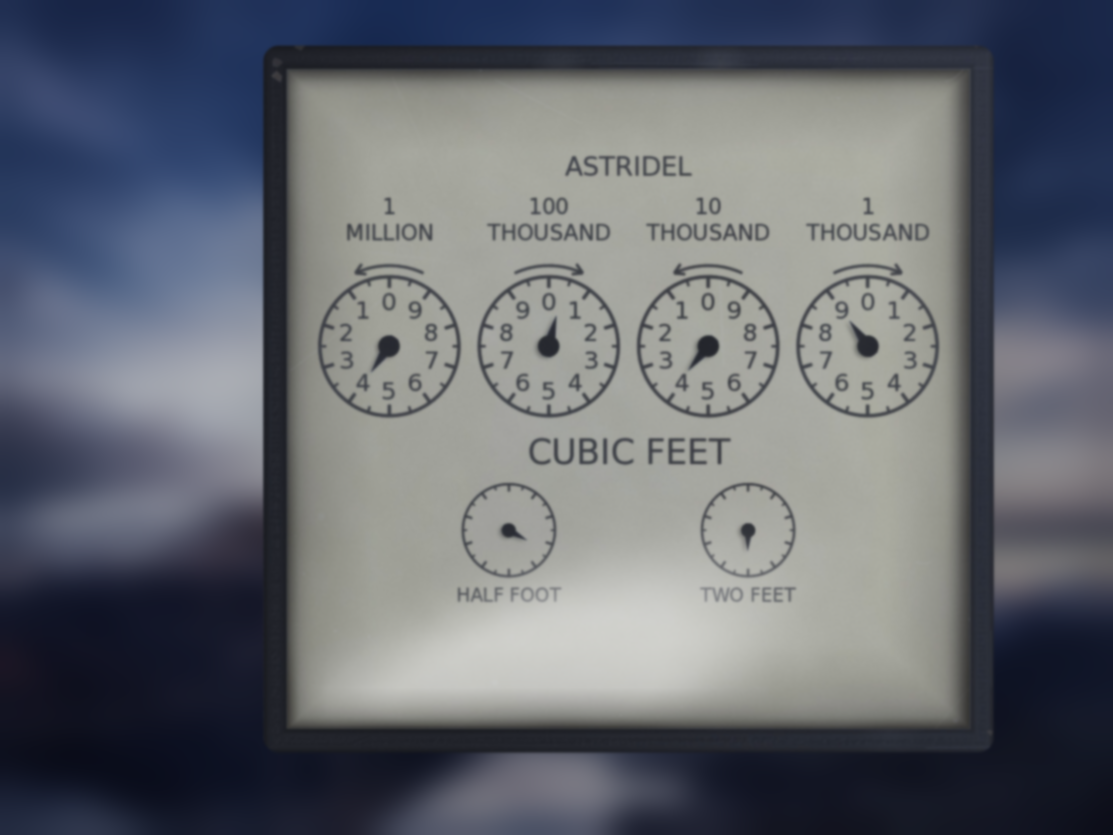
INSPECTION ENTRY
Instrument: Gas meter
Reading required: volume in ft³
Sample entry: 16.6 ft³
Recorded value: 403900 ft³
